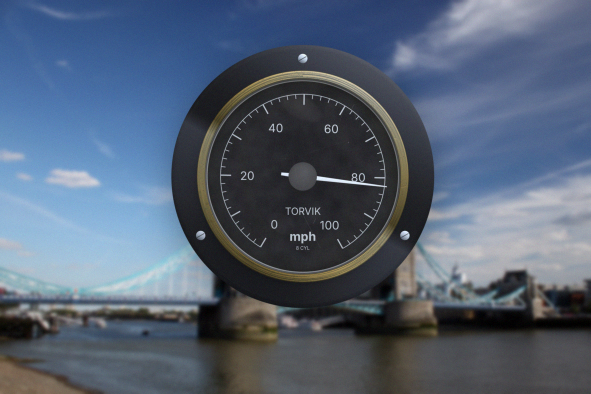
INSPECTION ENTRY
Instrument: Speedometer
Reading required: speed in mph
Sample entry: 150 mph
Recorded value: 82 mph
